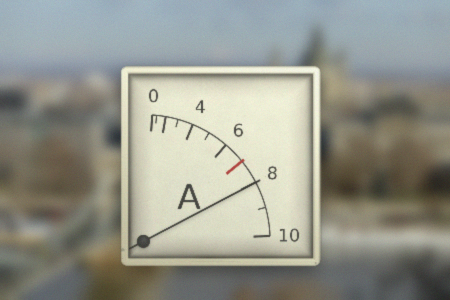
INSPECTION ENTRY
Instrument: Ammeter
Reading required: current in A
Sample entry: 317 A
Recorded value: 8 A
